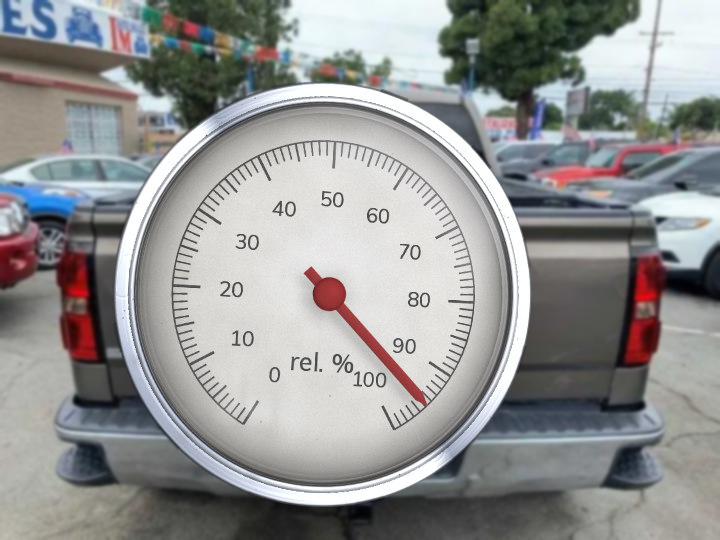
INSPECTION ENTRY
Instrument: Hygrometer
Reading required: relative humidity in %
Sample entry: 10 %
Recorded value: 95 %
